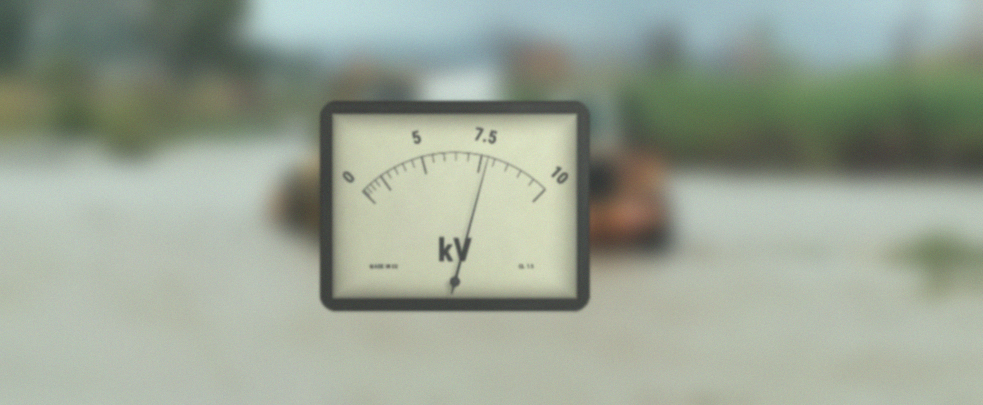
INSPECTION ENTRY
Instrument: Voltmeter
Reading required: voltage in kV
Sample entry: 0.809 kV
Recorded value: 7.75 kV
